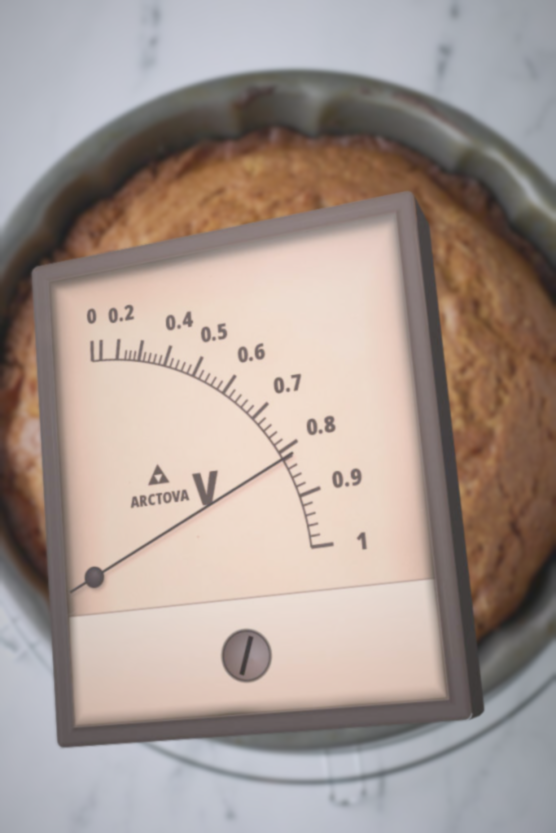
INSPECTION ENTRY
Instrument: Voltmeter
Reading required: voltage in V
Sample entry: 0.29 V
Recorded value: 0.82 V
